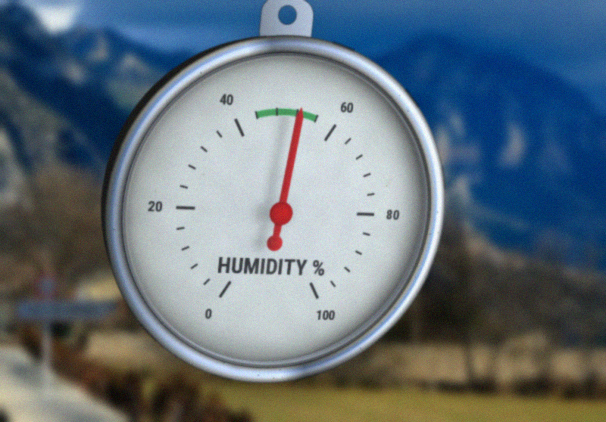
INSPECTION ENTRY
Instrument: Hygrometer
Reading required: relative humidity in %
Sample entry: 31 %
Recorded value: 52 %
